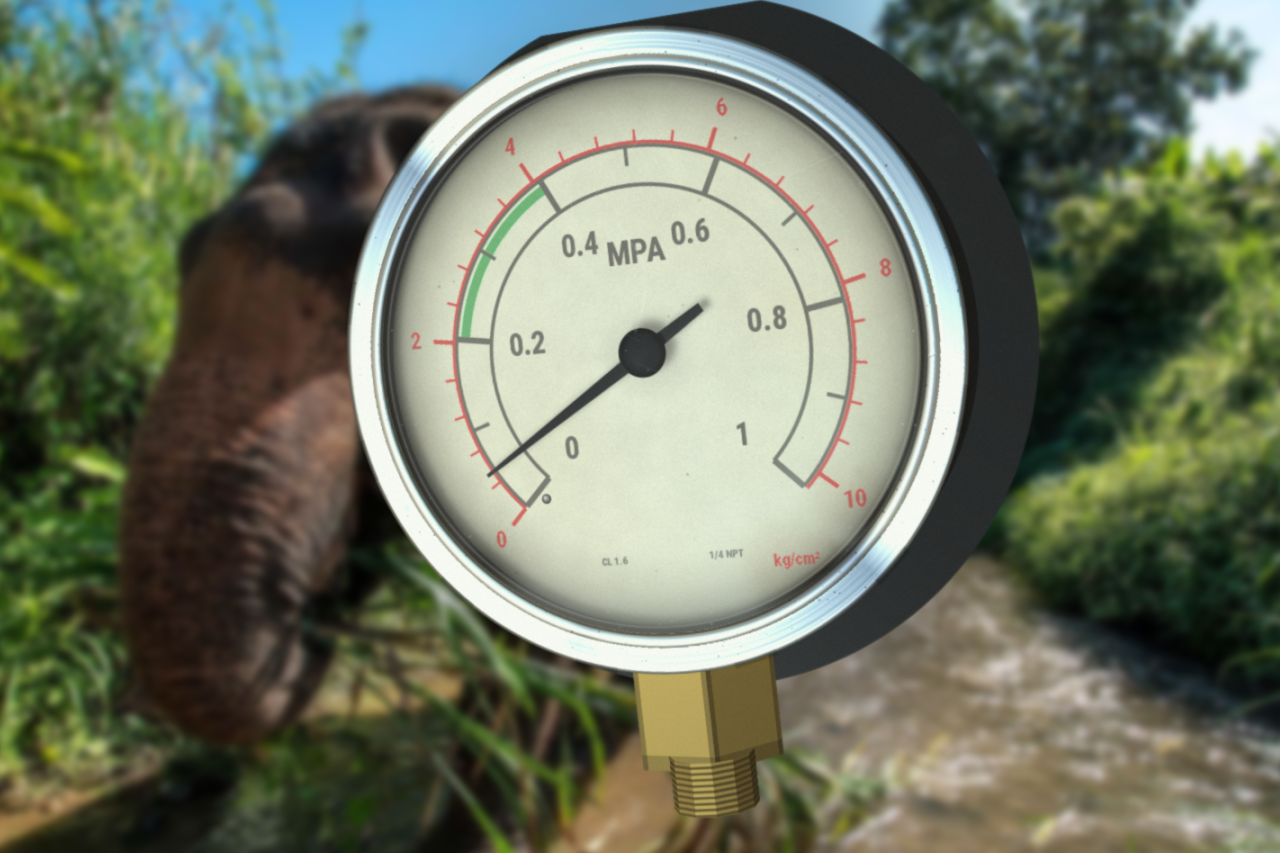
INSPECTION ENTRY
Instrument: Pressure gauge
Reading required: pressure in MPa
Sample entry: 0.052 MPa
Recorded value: 0.05 MPa
